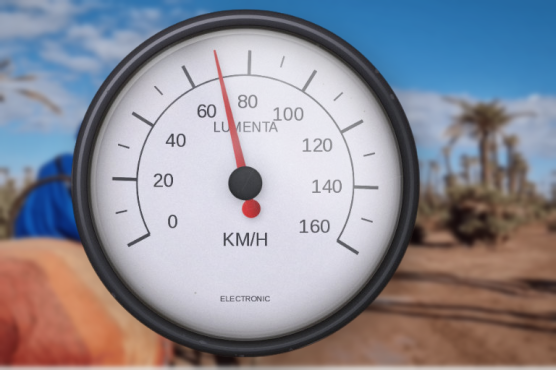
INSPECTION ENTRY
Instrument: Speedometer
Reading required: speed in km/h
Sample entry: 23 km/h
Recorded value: 70 km/h
